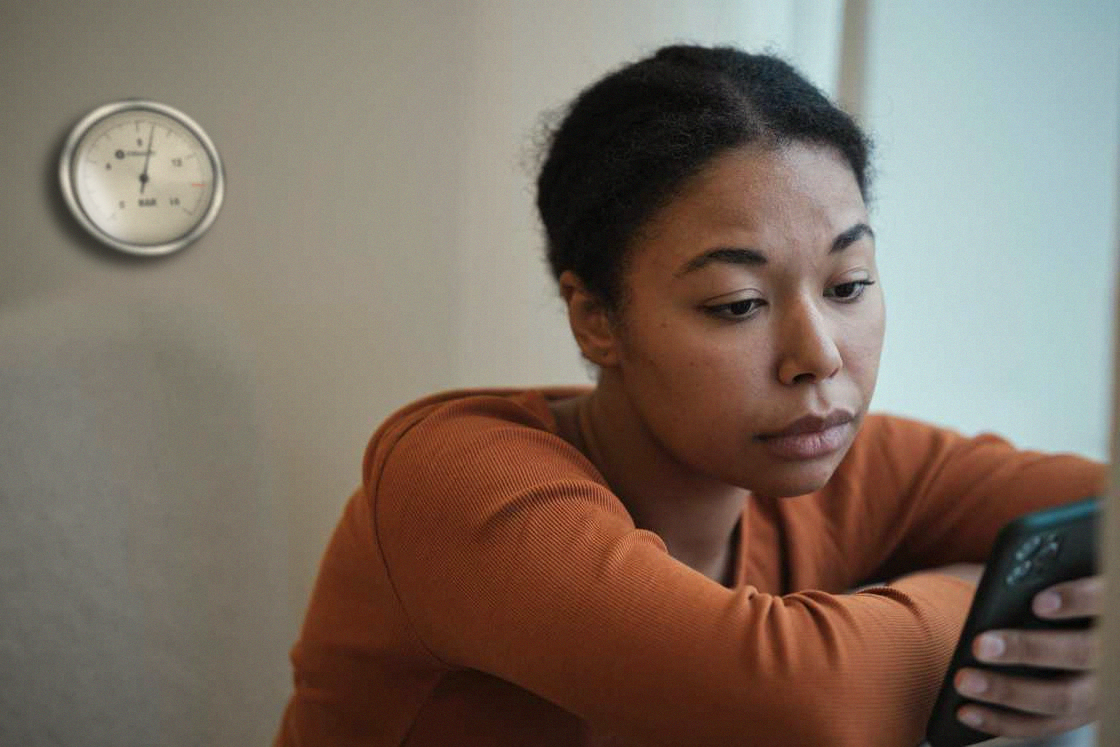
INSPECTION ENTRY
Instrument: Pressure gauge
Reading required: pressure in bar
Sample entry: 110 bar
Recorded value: 9 bar
